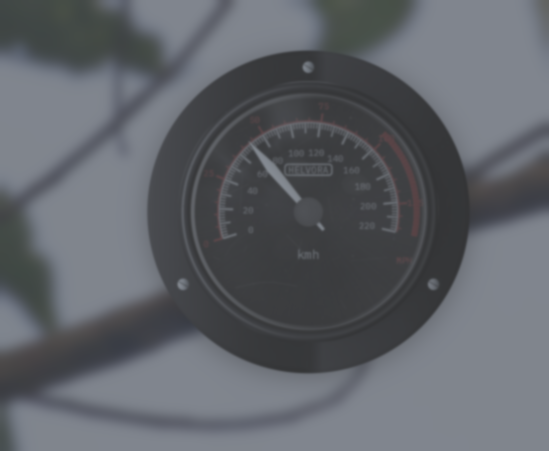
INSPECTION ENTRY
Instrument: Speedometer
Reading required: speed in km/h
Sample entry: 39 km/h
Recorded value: 70 km/h
